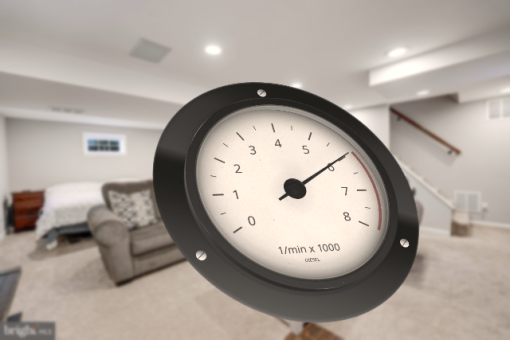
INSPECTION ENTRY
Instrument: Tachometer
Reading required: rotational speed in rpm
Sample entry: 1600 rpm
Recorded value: 6000 rpm
